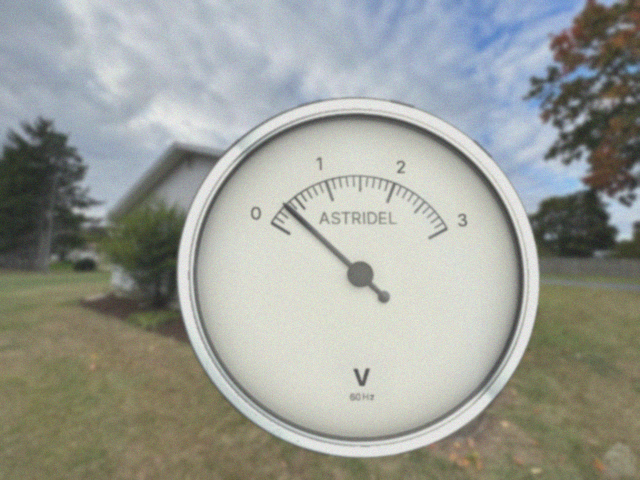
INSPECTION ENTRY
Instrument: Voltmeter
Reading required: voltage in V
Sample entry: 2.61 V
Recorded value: 0.3 V
